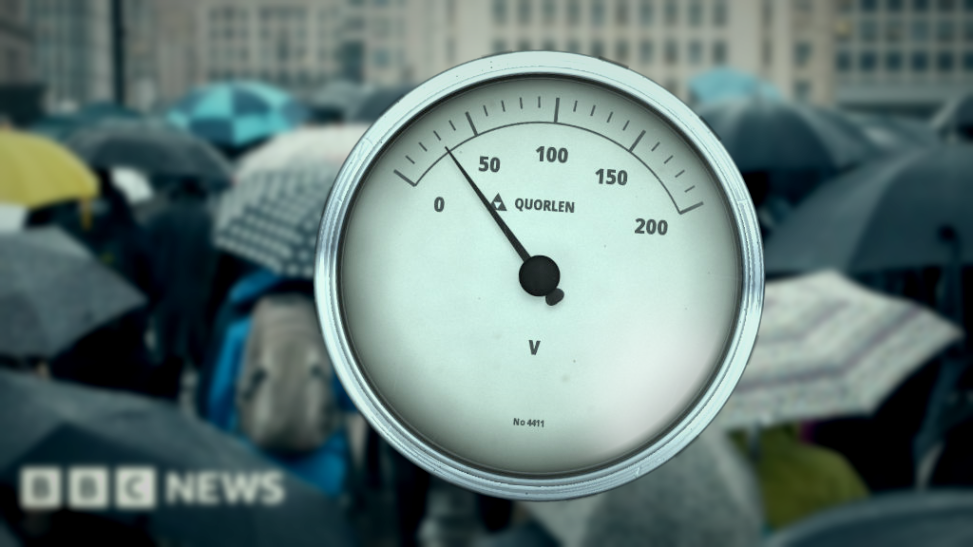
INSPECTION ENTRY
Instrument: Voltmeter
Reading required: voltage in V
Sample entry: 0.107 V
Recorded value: 30 V
